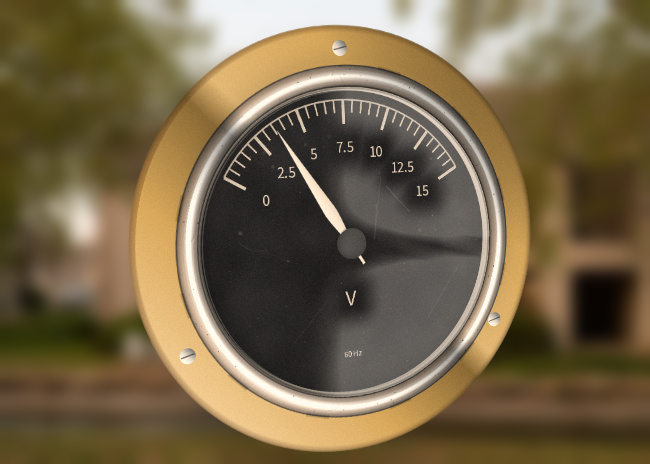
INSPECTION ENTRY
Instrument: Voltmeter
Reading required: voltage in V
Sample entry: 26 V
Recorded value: 3.5 V
